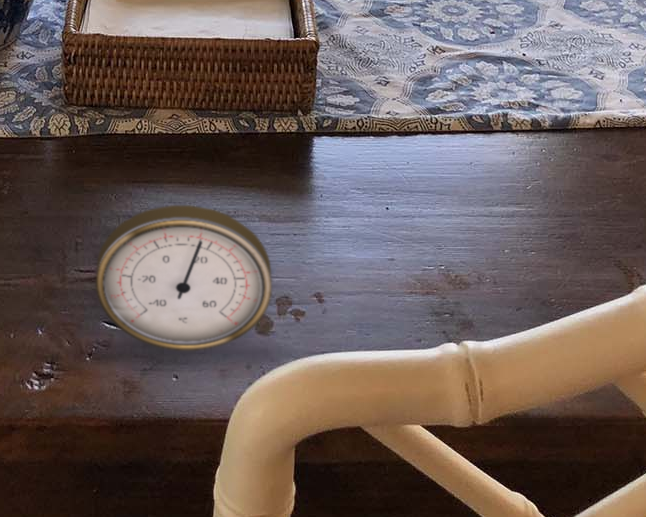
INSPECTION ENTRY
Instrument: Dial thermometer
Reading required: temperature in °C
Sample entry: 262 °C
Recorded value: 16 °C
